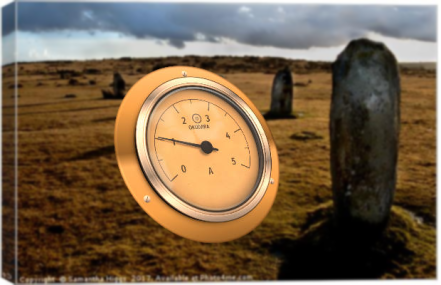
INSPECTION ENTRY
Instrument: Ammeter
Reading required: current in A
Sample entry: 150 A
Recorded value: 1 A
